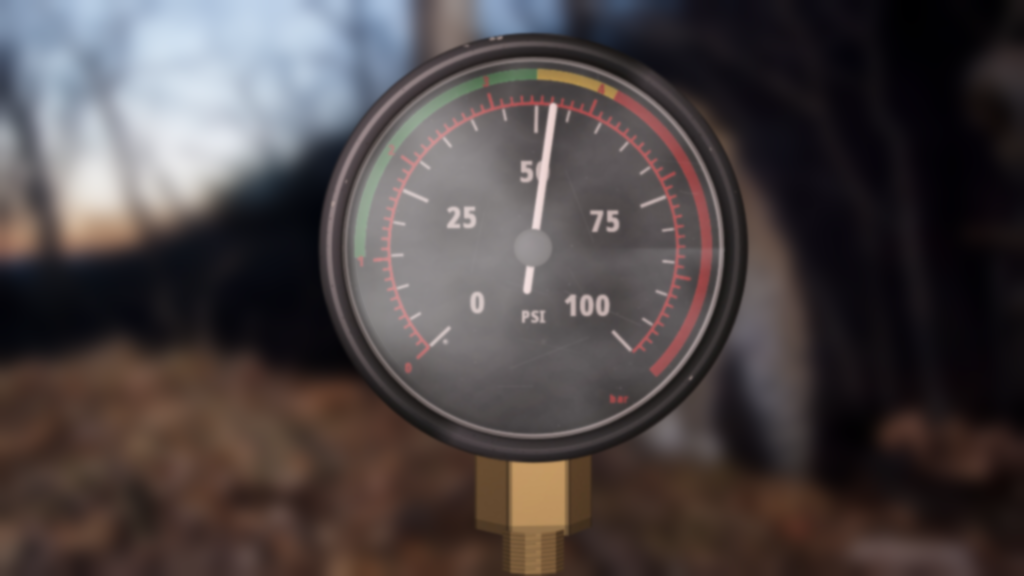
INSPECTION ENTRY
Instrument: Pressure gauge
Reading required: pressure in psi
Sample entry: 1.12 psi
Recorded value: 52.5 psi
